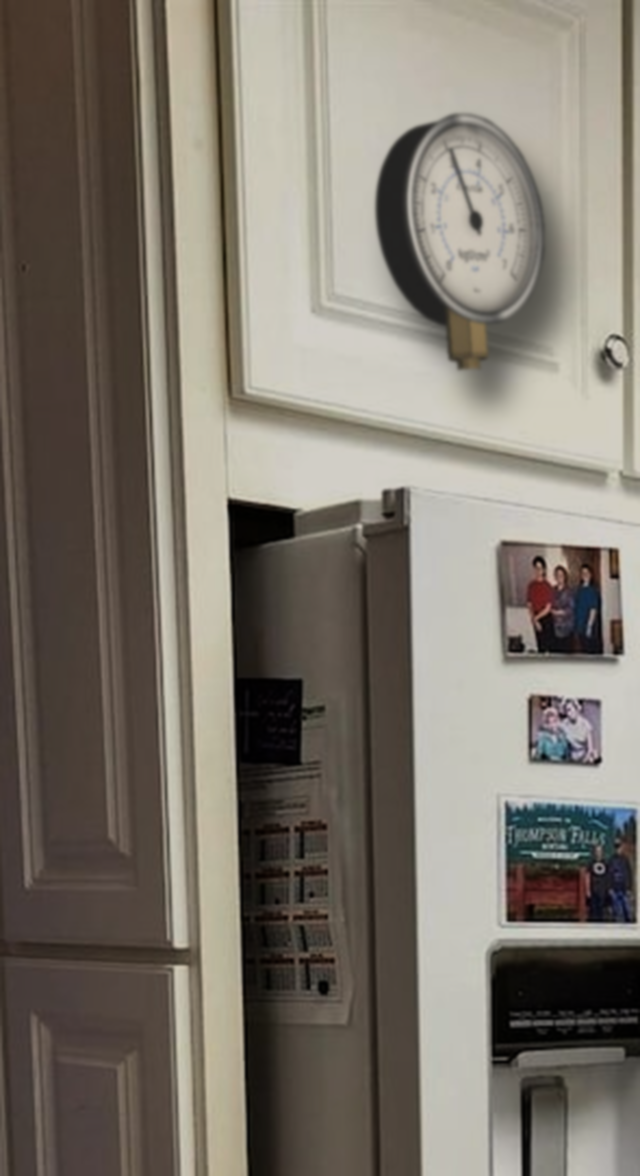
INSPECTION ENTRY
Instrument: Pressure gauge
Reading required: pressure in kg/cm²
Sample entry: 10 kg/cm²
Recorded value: 3 kg/cm²
